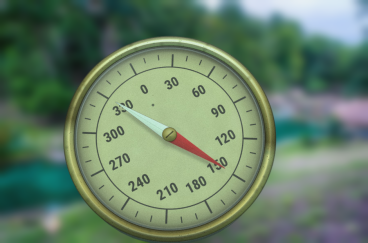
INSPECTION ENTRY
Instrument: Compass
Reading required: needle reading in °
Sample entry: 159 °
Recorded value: 150 °
